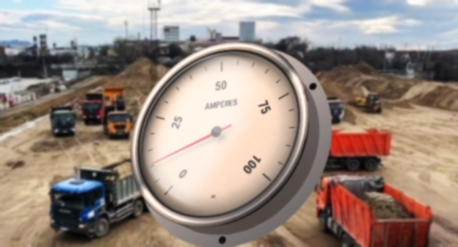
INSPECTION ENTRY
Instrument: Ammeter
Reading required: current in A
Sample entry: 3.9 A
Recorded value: 10 A
